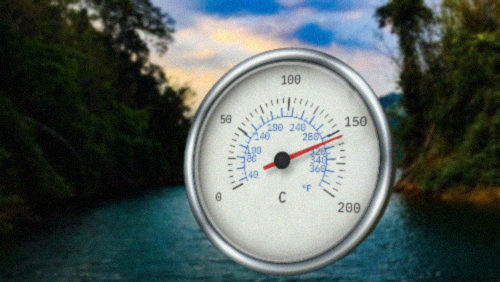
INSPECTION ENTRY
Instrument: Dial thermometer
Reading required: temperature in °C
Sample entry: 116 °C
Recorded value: 155 °C
